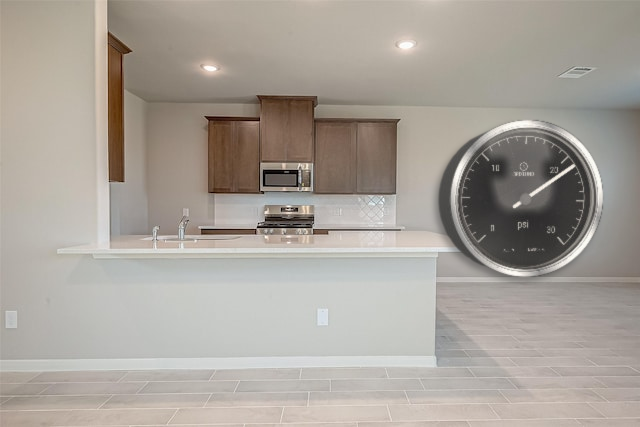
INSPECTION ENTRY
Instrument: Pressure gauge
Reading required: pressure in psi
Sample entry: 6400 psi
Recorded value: 21 psi
